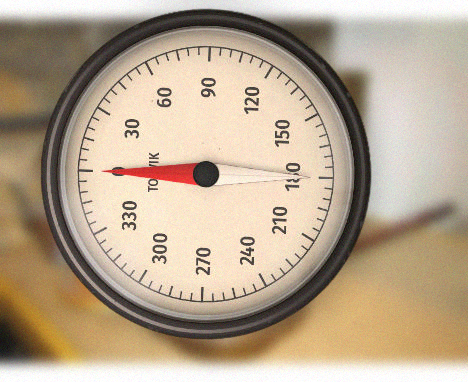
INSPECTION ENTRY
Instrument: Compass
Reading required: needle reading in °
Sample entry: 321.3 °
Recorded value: 0 °
